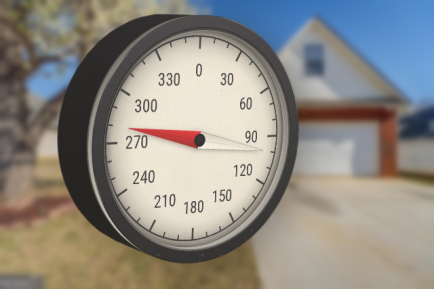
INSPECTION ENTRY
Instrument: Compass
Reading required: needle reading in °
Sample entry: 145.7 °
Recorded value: 280 °
